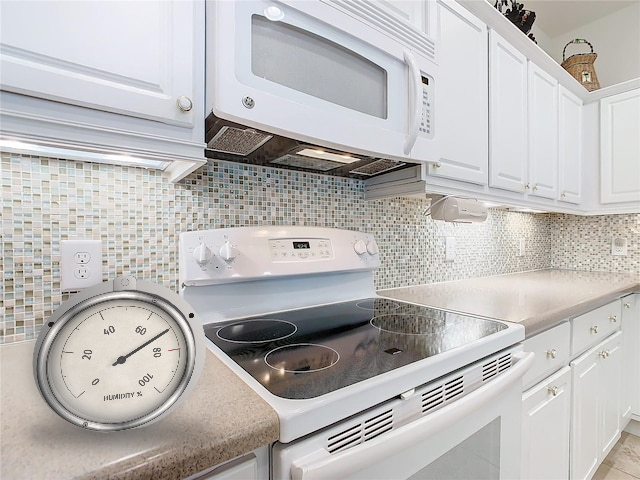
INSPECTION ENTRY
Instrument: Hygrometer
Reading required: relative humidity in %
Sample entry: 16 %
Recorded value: 70 %
